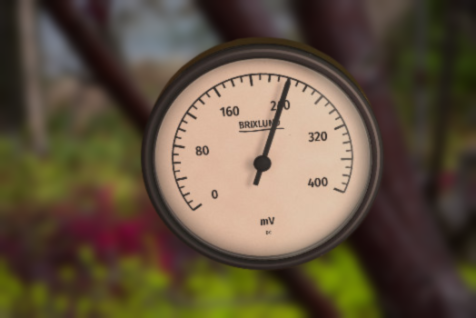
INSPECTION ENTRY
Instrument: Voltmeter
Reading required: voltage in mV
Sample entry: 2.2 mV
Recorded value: 240 mV
